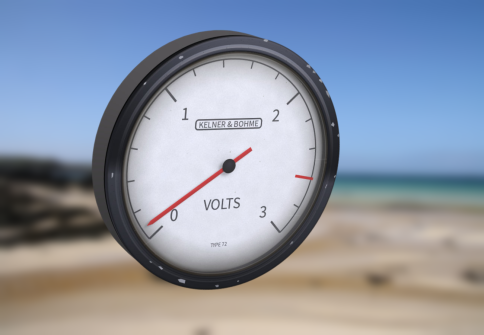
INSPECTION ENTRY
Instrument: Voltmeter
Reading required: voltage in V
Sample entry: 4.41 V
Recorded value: 0.1 V
